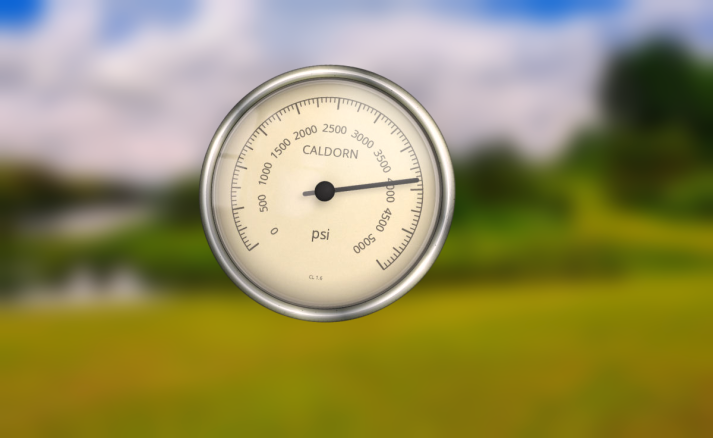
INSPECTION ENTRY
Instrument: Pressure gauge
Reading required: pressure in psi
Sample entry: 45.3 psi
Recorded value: 3900 psi
